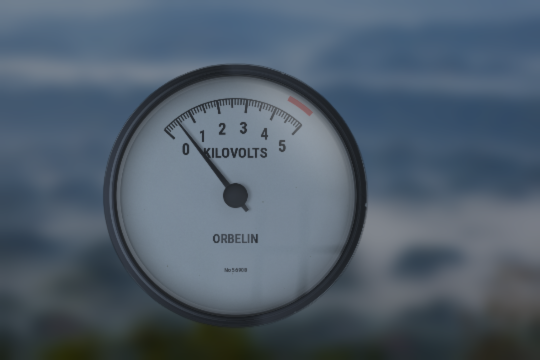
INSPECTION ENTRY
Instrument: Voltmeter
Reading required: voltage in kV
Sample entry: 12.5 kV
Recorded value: 0.5 kV
